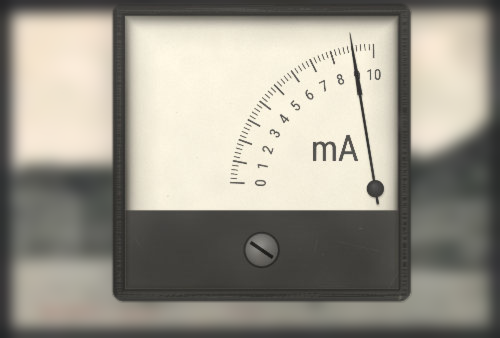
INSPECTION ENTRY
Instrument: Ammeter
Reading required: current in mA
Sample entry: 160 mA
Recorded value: 9 mA
